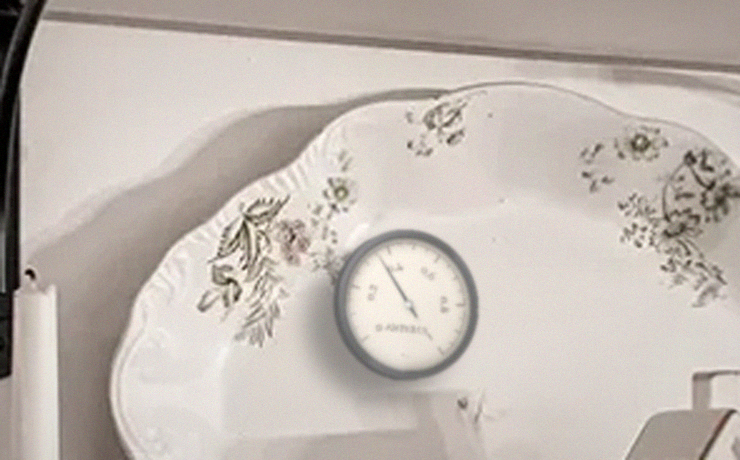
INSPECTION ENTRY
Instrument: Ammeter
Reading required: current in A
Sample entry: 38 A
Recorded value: 0.35 A
